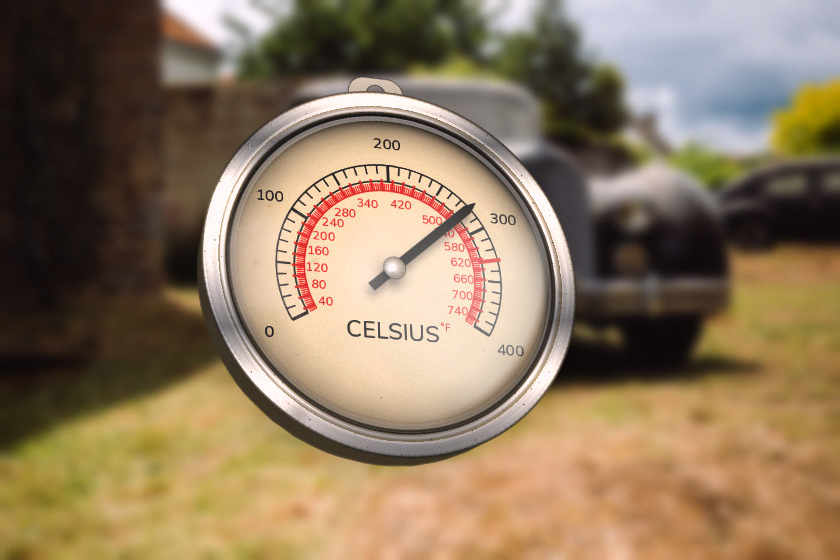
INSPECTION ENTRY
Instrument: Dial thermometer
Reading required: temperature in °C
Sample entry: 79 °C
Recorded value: 280 °C
